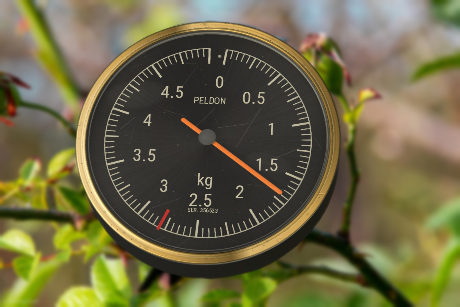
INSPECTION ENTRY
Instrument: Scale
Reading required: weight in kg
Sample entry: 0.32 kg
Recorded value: 1.7 kg
